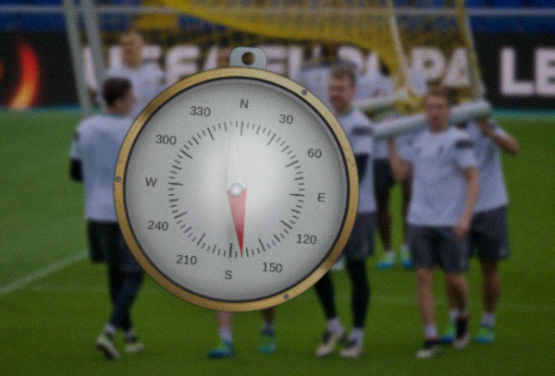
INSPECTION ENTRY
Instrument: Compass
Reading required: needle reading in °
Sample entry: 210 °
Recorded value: 170 °
